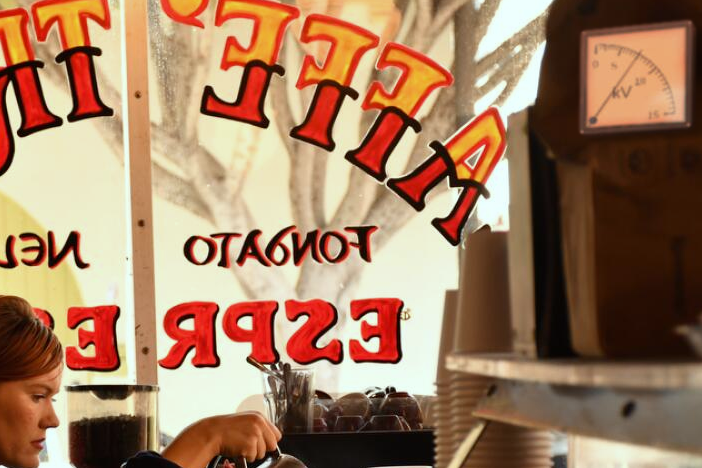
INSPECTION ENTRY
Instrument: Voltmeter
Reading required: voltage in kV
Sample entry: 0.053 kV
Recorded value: 7.5 kV
